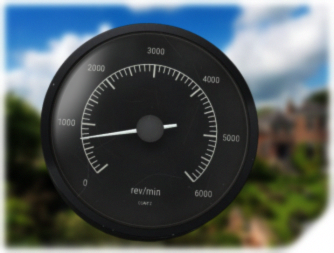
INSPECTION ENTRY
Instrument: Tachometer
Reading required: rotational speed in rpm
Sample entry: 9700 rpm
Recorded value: 700 rpm
